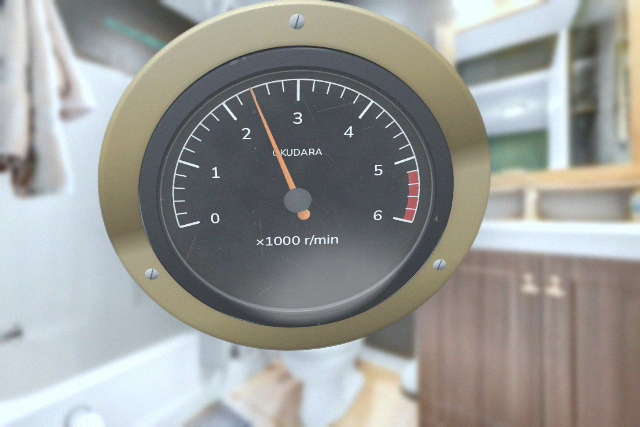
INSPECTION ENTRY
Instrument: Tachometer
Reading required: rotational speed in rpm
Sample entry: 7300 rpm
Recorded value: 2400 rpm
